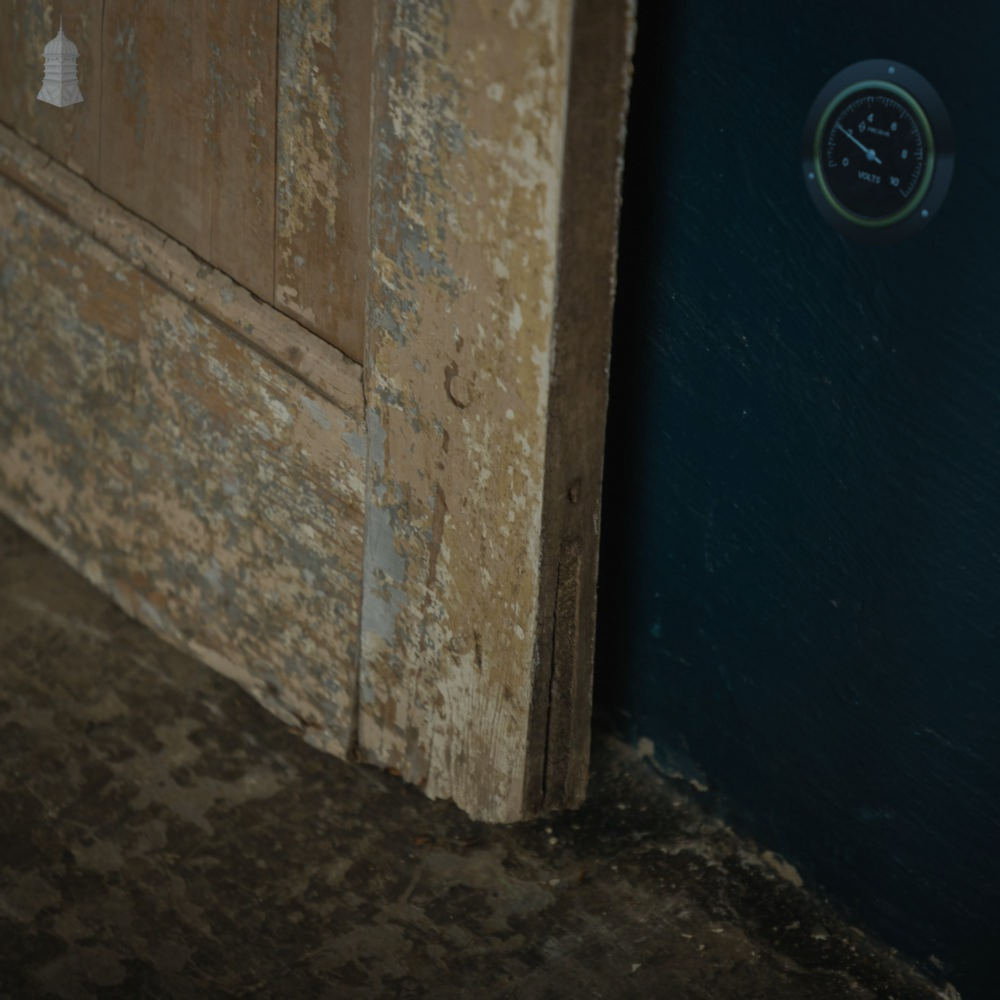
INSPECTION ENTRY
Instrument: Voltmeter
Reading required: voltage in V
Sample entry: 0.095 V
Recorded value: 2 V
